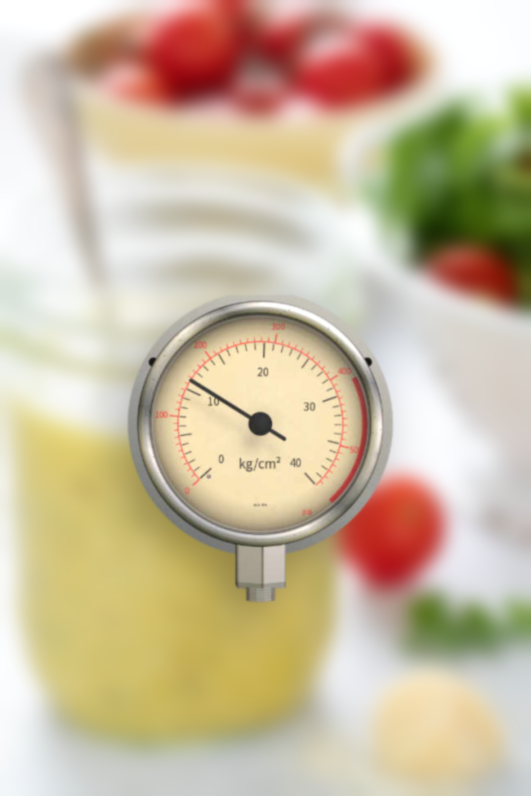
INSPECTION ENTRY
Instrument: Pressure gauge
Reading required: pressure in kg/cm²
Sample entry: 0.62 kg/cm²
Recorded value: 11 kg/cm²
